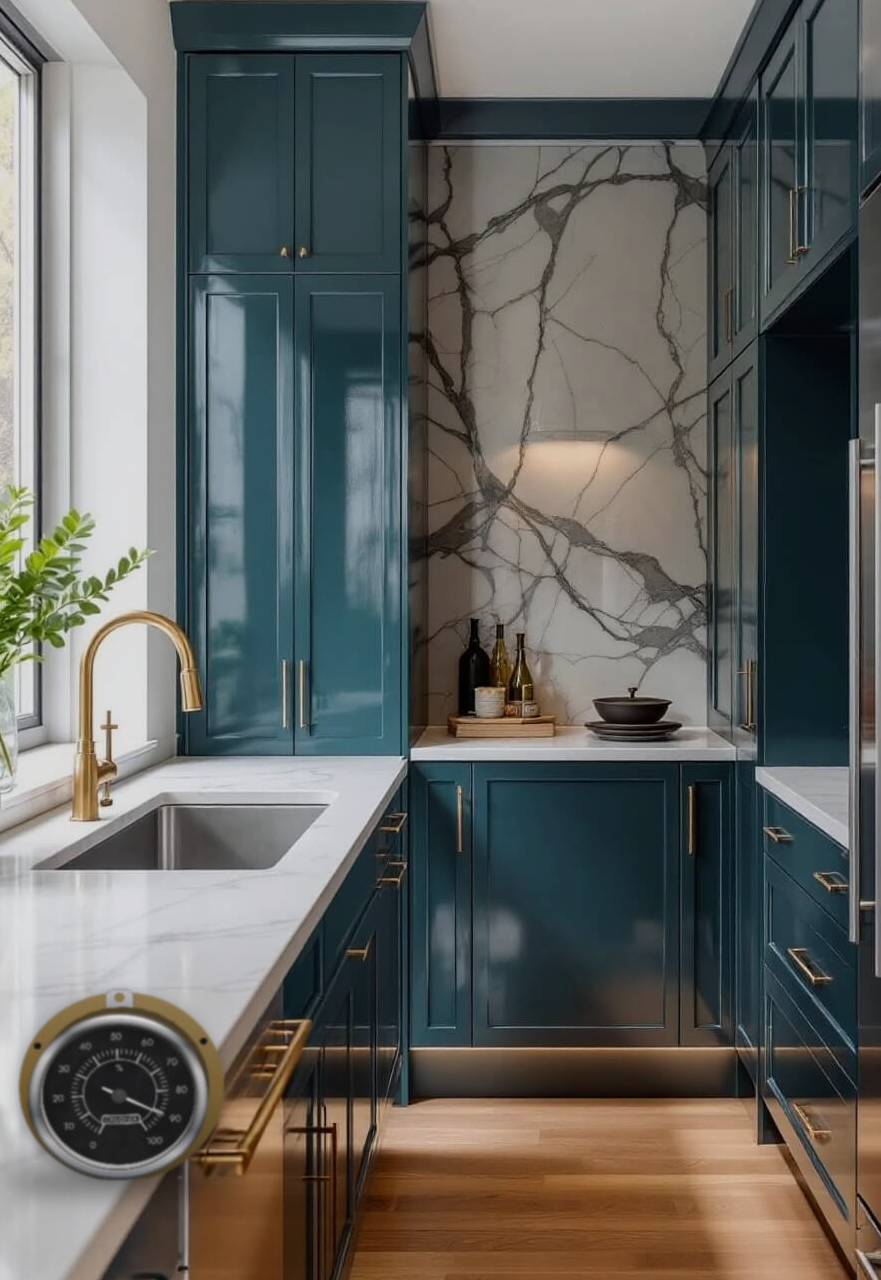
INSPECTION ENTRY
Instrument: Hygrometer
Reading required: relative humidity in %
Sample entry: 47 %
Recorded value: 90 %
